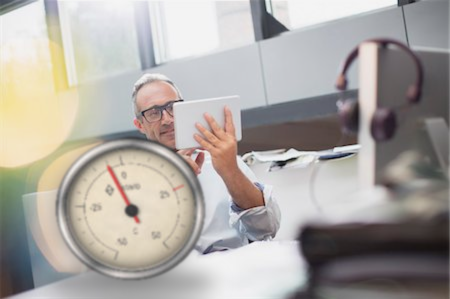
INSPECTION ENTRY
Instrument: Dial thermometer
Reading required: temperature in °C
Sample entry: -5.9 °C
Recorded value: -5 °C
